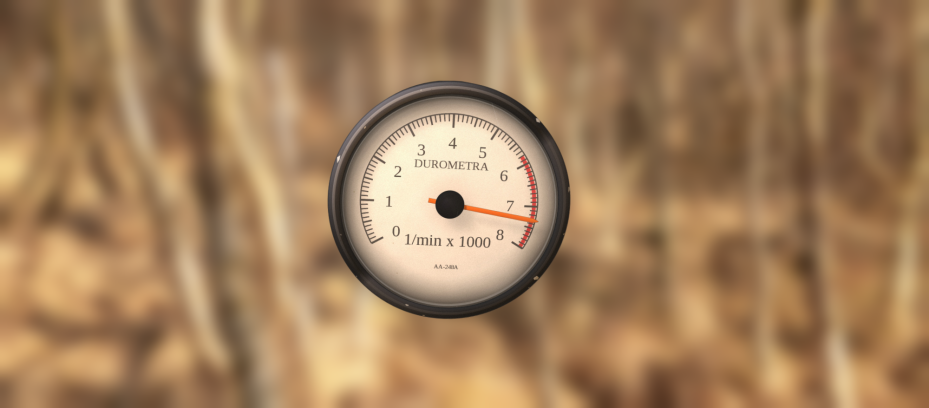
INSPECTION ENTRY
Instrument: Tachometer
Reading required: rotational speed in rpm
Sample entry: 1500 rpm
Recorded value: 7300 rpm
